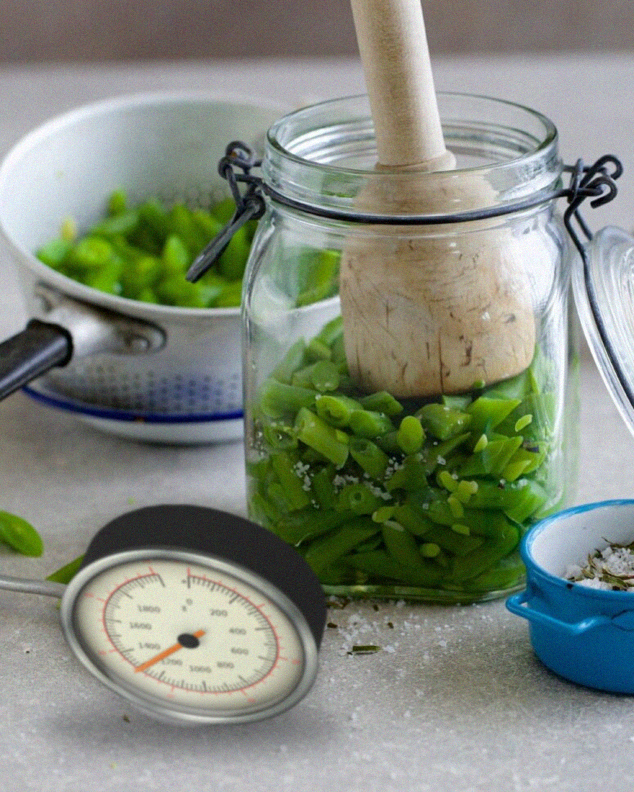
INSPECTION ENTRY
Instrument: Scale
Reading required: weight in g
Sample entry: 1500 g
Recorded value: 1300 g
